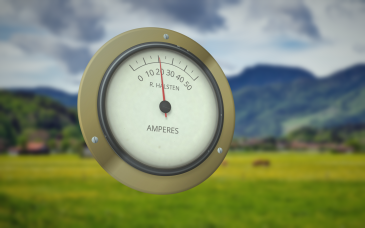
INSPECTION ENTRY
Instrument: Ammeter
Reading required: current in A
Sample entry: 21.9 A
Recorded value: 20 A
